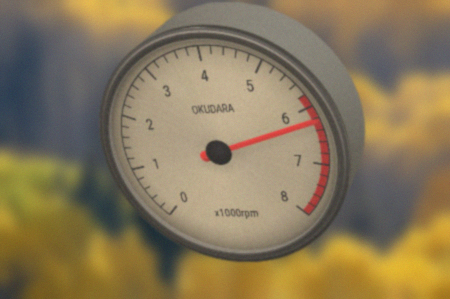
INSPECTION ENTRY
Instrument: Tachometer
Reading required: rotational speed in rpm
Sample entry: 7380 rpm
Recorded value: 6200 rpm
